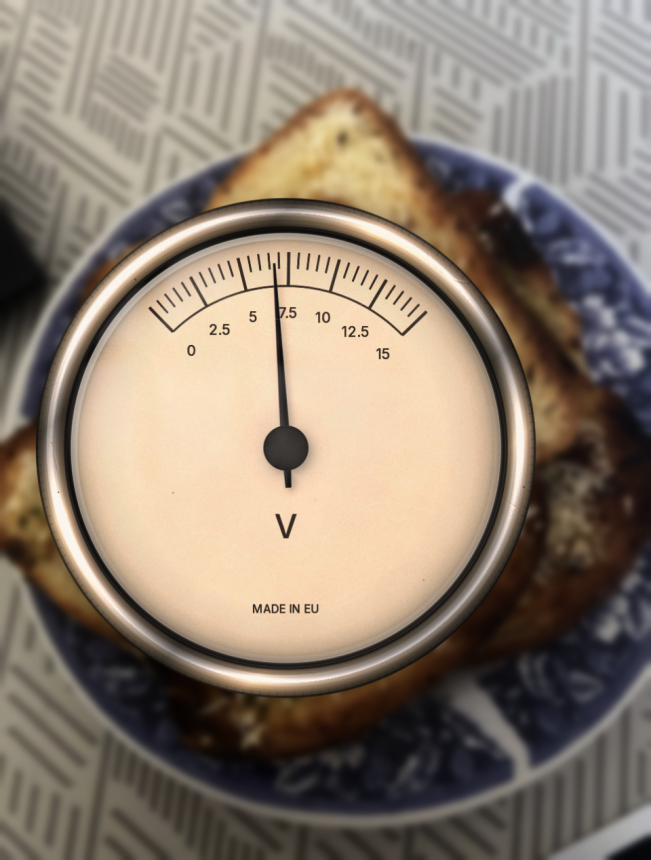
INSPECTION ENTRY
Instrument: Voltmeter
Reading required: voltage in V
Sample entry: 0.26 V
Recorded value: 6.75 V
